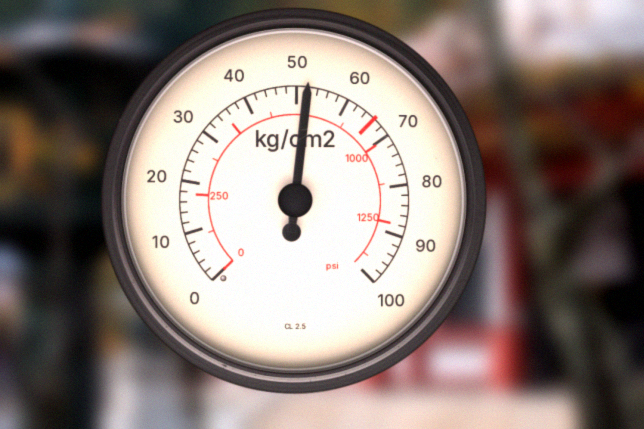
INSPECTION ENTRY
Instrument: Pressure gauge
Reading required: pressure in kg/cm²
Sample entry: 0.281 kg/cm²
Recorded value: 52 kg/cm²
